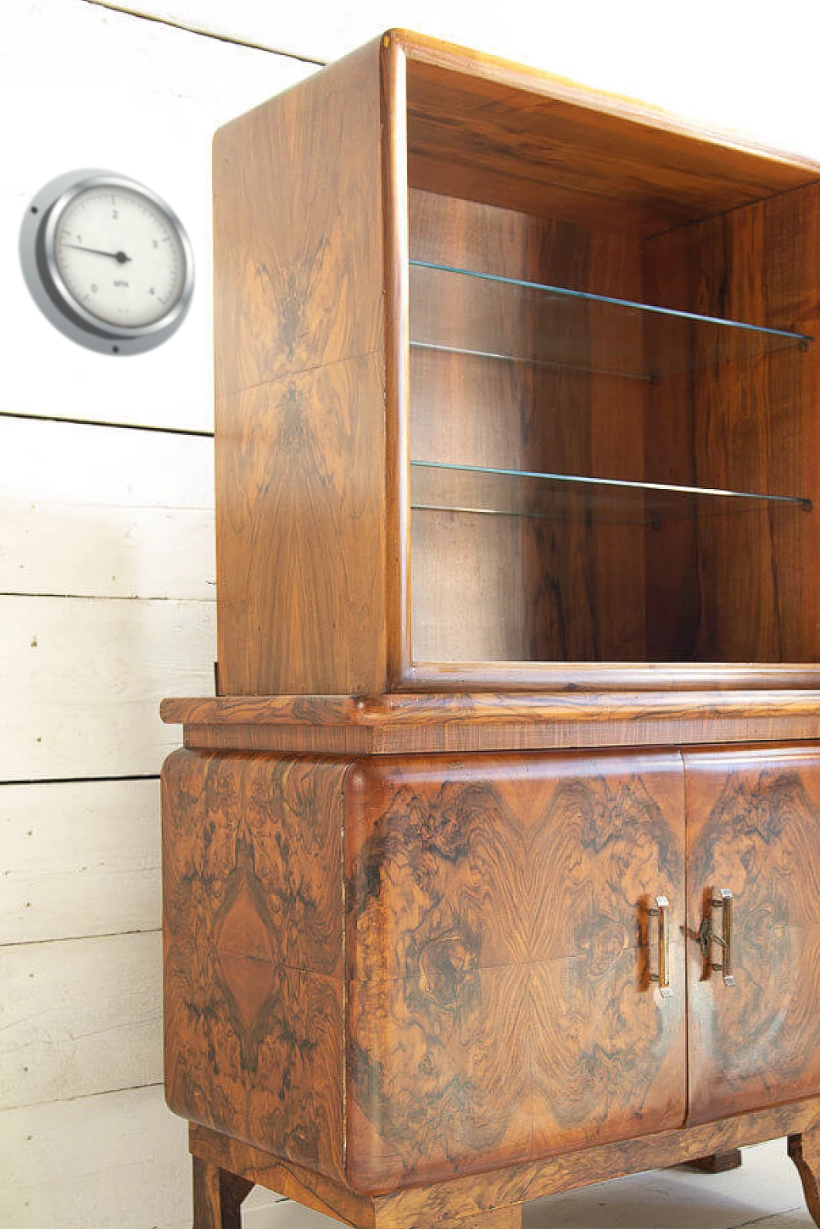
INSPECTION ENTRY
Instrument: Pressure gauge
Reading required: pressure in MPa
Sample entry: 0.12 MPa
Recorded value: 0.8 MPa
